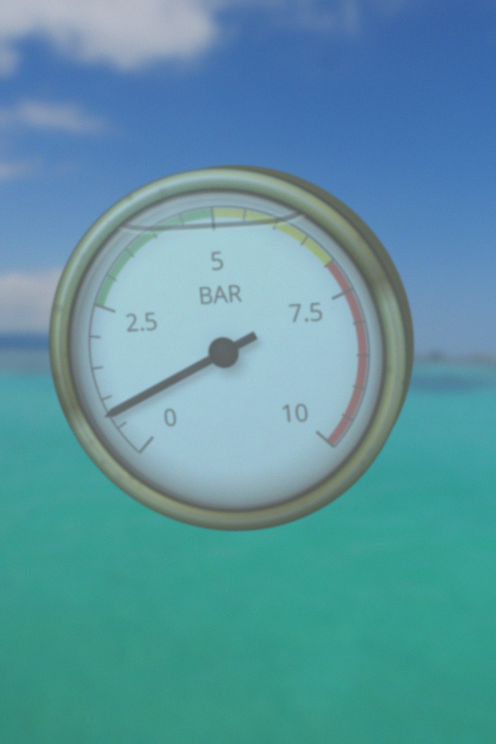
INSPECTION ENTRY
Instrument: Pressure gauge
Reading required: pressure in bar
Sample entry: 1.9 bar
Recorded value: 0.75 bar
